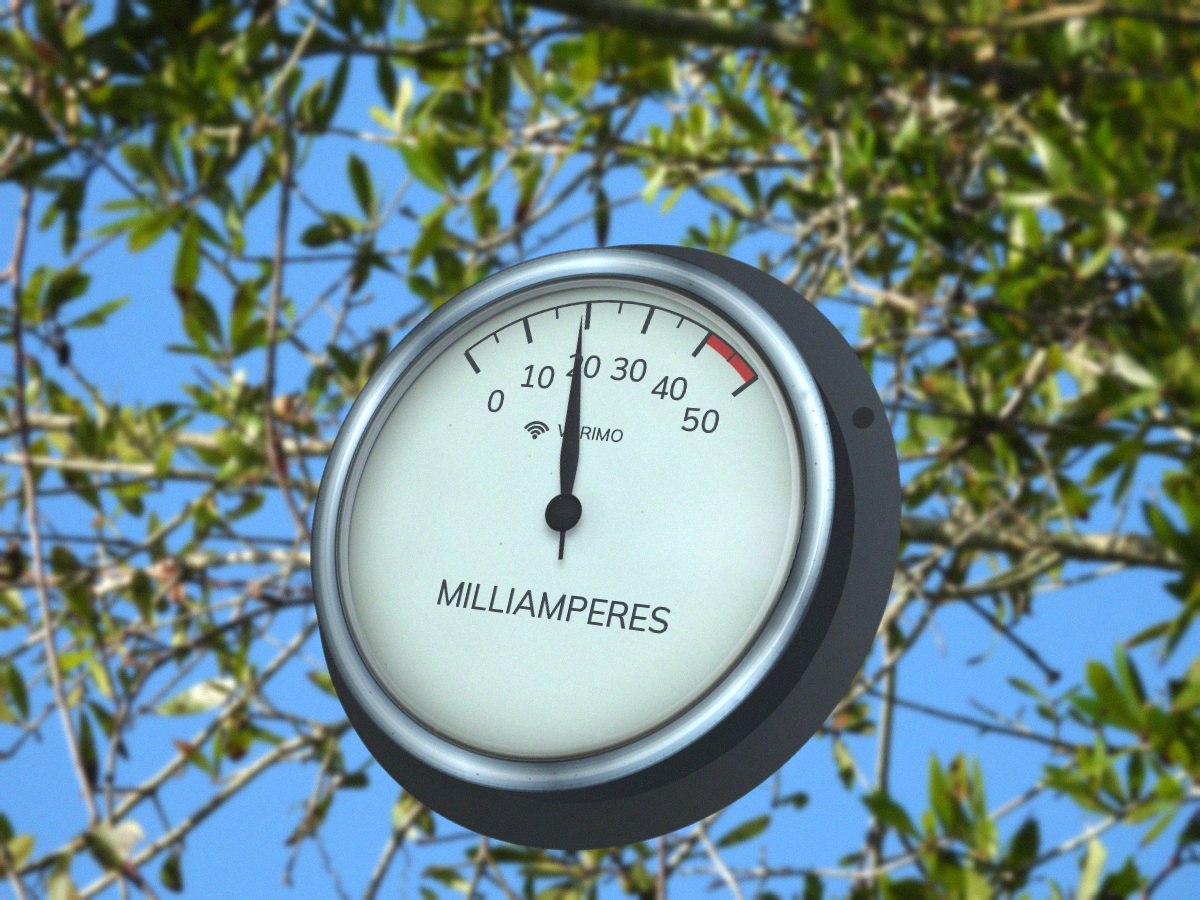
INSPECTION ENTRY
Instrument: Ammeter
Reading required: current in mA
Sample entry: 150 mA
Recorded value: 20 mA
